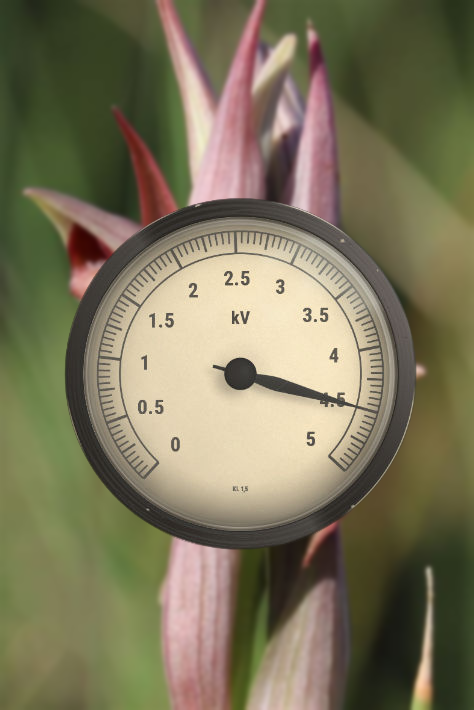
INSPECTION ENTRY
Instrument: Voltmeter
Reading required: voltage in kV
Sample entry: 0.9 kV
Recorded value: 4.5 kV
